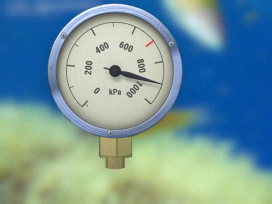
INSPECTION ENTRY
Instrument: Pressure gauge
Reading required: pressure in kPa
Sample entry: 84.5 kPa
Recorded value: 900 kPa
